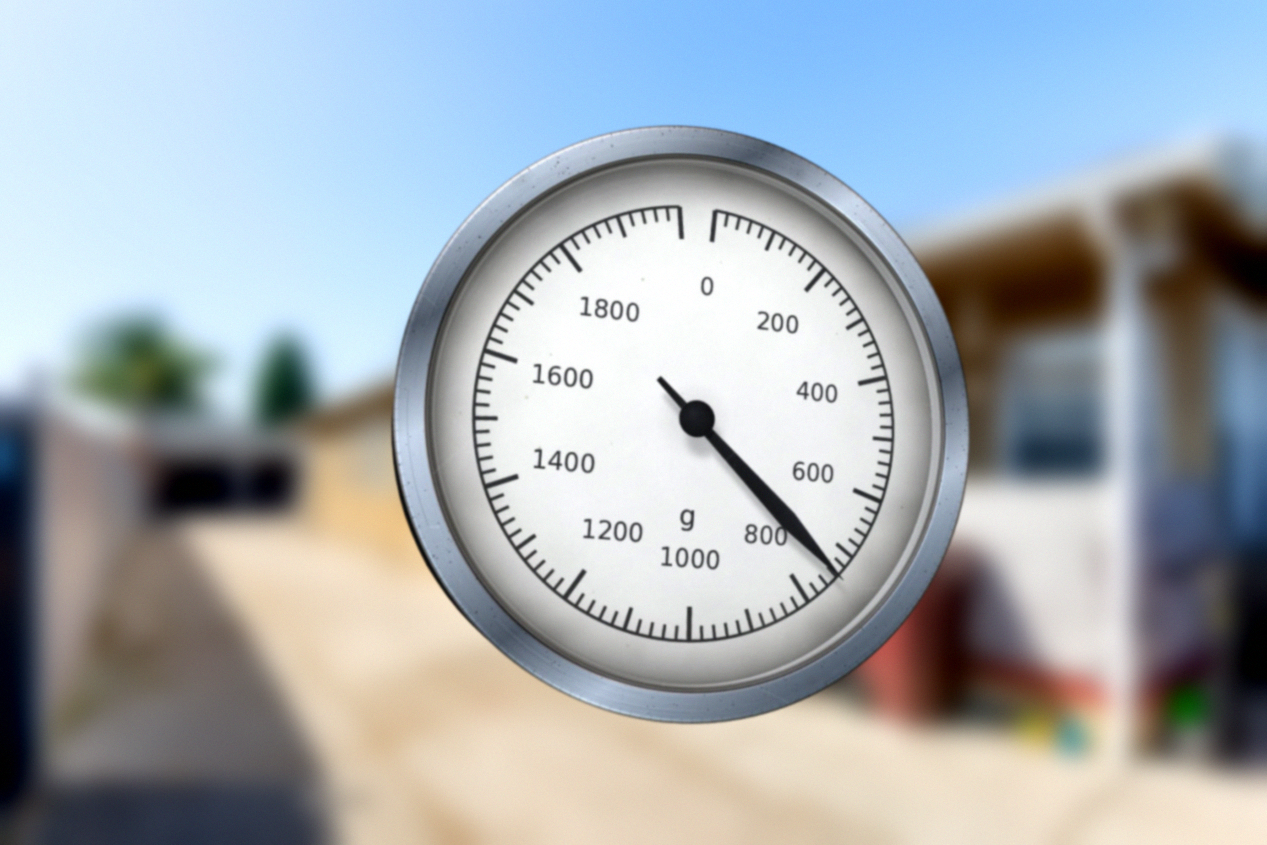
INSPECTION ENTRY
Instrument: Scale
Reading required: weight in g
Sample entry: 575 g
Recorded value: 740 g
